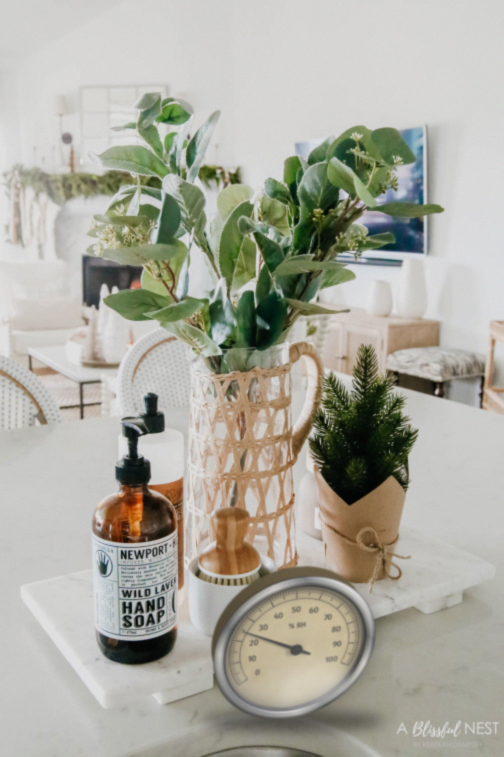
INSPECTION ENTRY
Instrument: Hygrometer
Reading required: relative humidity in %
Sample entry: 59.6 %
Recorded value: 25 %
